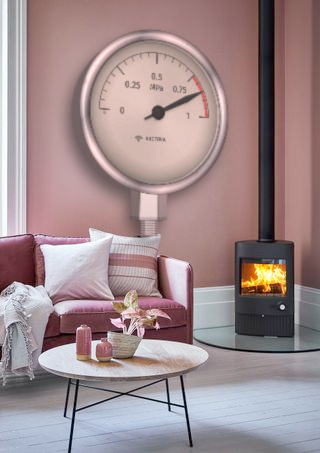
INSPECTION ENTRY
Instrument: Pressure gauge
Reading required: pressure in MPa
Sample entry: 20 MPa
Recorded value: 0.85 MPa
